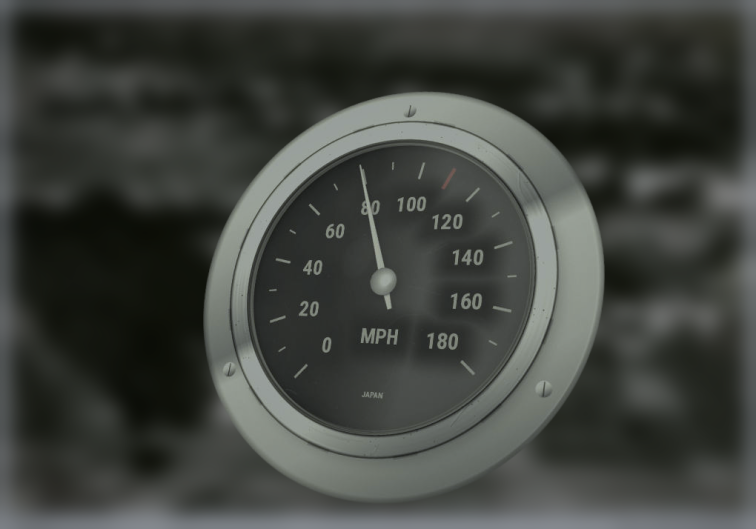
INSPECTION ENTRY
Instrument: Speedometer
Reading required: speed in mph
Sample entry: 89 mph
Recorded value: 80 mph
